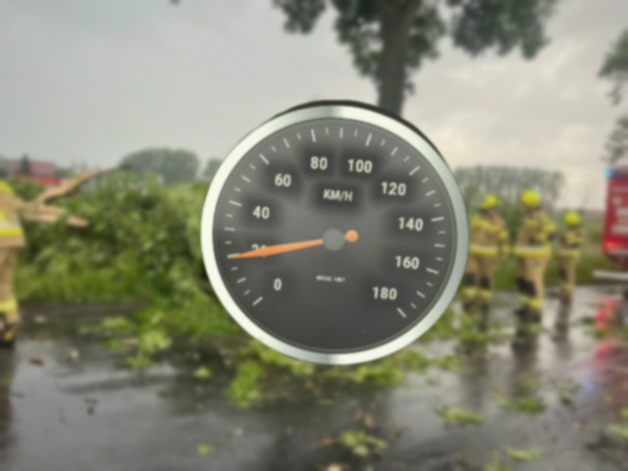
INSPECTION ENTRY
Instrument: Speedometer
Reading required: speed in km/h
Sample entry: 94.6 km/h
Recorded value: 20 km/h
